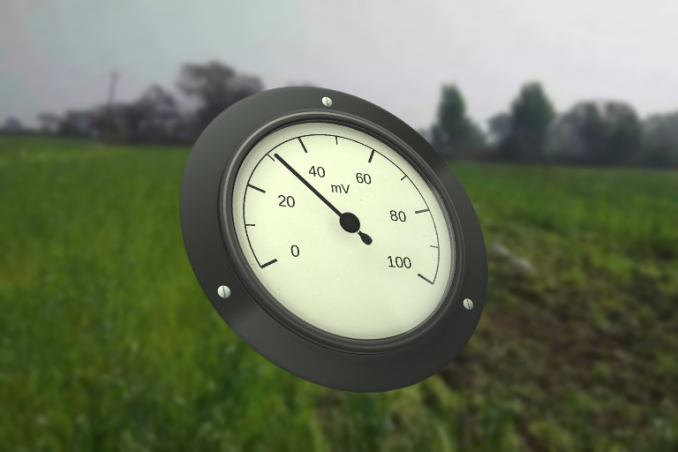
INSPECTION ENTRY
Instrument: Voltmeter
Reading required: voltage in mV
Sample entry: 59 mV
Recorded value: 30 mV
